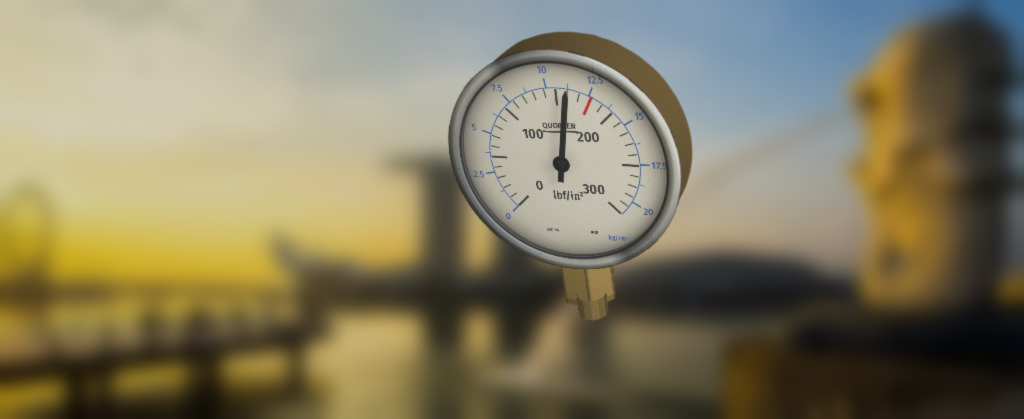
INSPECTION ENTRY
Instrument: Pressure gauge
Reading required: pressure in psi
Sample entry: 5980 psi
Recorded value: 160 psi
